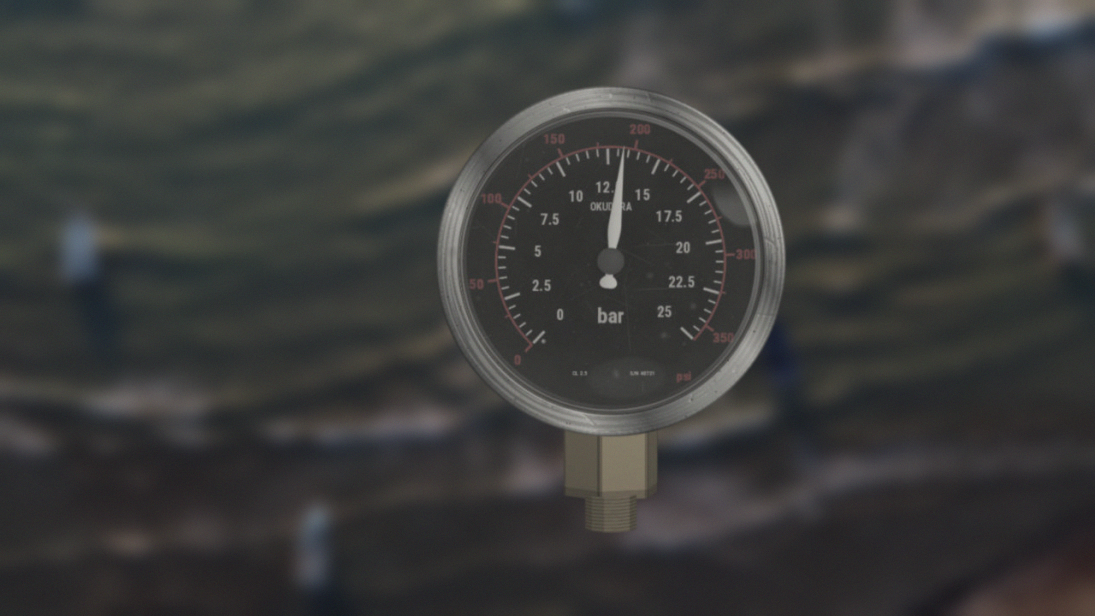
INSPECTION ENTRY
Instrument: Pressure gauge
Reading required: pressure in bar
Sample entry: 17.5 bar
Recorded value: 13.25 bar
